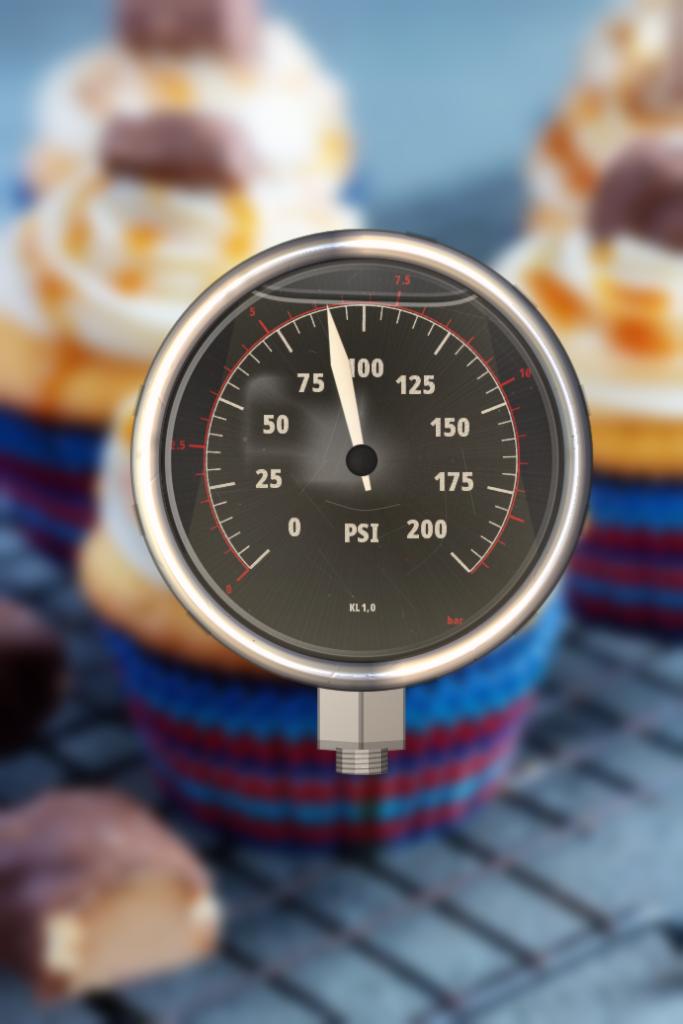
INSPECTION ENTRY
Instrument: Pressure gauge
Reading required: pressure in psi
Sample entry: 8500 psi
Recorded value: 90 psi
